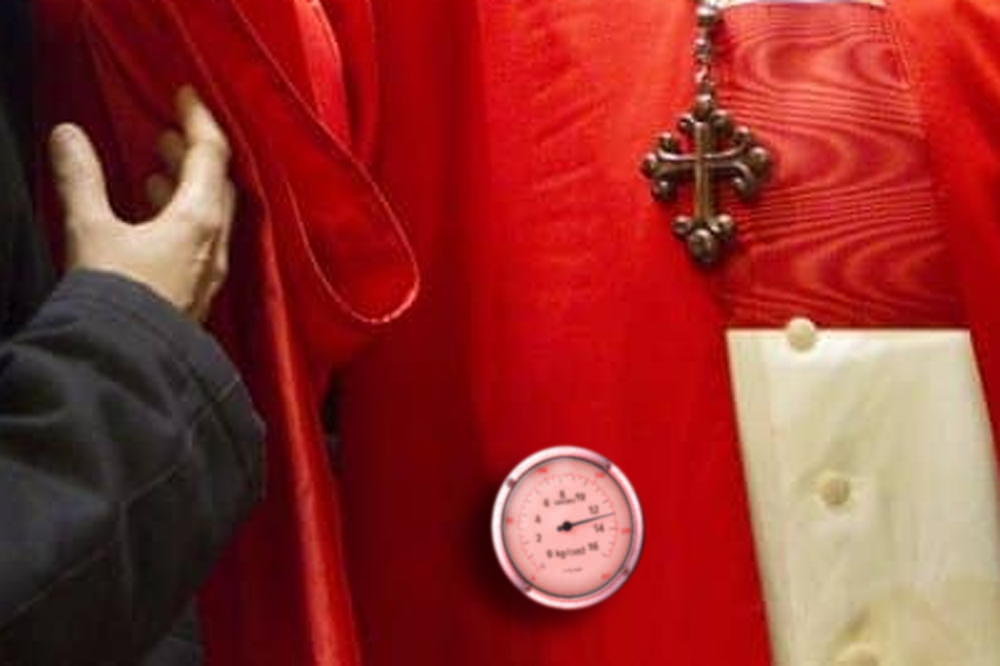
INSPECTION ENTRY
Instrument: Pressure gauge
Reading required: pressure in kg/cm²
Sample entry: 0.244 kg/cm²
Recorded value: 13 kg/cm²
